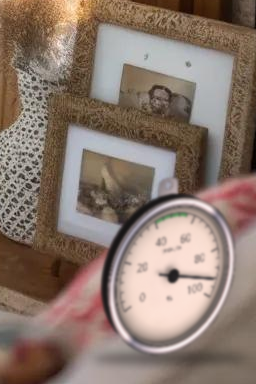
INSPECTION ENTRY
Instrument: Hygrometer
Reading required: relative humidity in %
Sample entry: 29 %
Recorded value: 92 %
